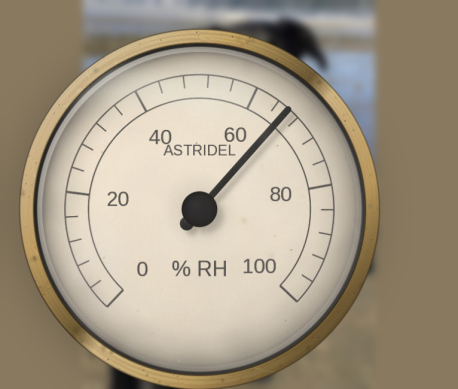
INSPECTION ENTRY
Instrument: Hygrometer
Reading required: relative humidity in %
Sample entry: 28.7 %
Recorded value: 66 %
